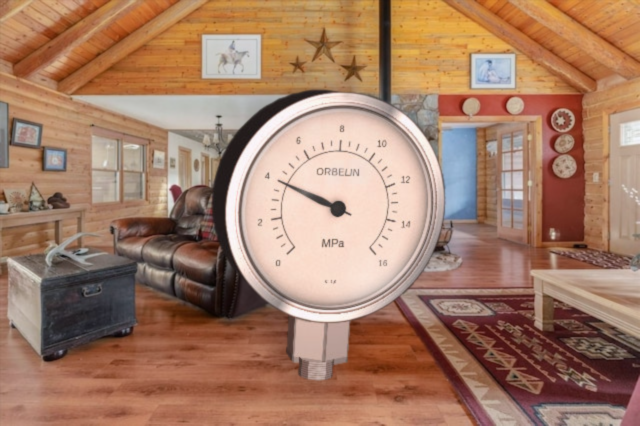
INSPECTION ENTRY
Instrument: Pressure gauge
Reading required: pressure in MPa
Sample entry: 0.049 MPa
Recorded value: 4 MPa
